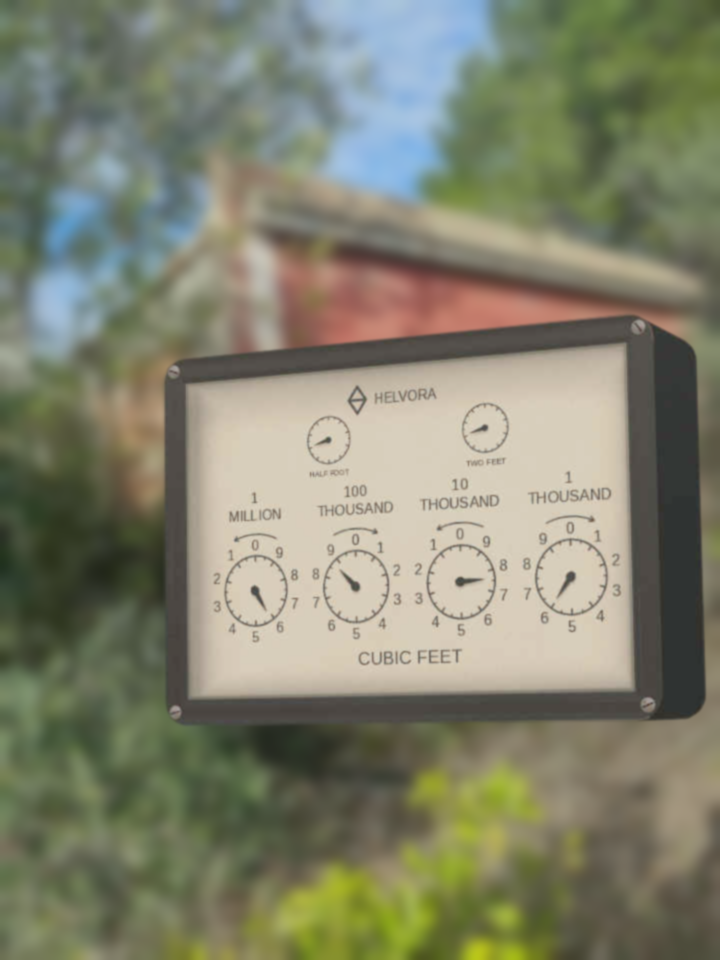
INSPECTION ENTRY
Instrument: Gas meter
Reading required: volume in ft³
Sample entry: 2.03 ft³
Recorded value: 587600 ft³
